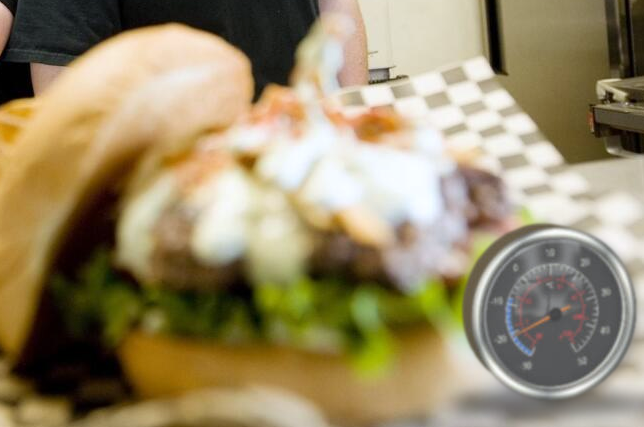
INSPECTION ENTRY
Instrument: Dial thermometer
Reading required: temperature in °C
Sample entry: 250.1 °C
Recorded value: -20 °C
